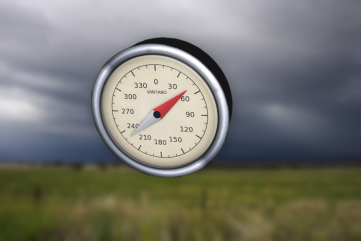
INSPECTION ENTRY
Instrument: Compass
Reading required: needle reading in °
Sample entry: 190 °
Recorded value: 50 °
